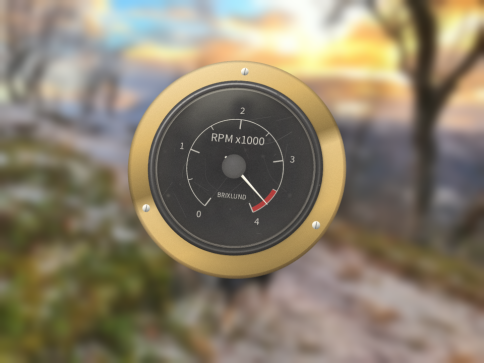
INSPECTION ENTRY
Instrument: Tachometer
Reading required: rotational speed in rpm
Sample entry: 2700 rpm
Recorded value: 3750 rpm
